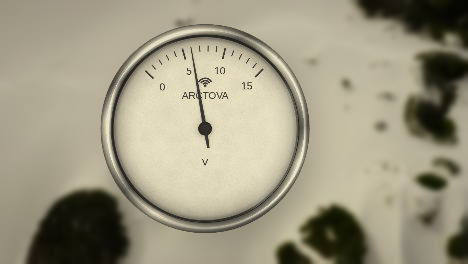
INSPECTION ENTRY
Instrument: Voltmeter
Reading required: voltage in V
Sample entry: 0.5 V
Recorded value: 6 V
